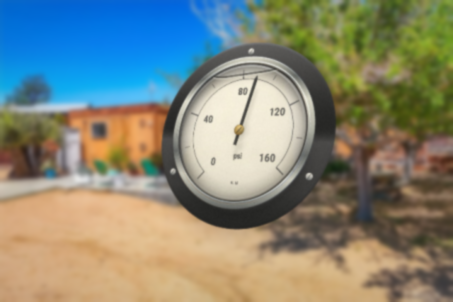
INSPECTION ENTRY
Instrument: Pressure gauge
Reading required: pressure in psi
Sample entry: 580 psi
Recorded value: 90 psi
